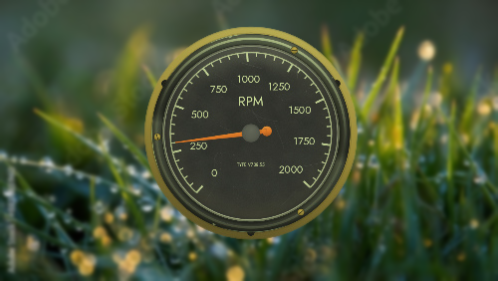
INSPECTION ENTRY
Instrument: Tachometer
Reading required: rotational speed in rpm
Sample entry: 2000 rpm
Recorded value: 300 rpm
